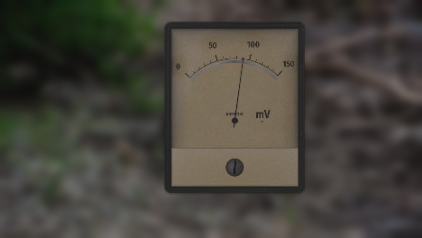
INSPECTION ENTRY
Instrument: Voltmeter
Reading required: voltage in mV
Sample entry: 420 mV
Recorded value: 90 mV
